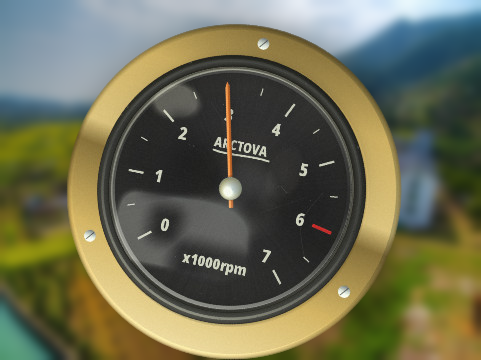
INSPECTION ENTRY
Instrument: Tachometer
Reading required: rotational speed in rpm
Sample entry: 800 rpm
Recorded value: 3000 rpm
